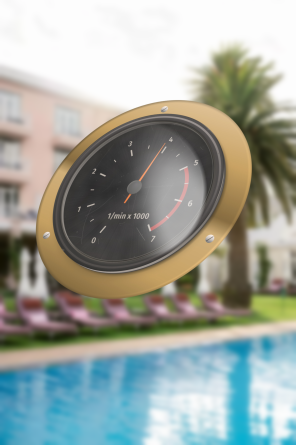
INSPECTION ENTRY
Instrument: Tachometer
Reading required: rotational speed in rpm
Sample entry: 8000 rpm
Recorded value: 4000 rpm
